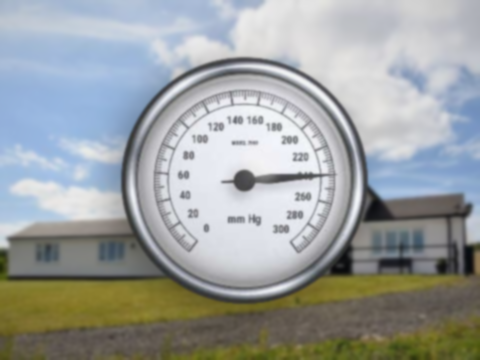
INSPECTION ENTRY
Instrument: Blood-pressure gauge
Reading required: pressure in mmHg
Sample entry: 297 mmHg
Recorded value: 240 mmHg
